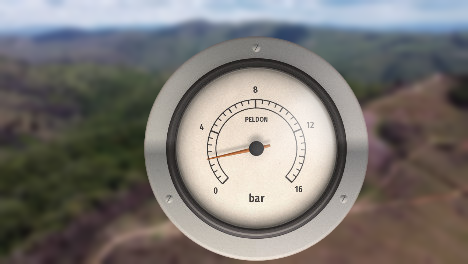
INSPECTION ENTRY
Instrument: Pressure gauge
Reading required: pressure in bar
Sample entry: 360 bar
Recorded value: 2 bar
